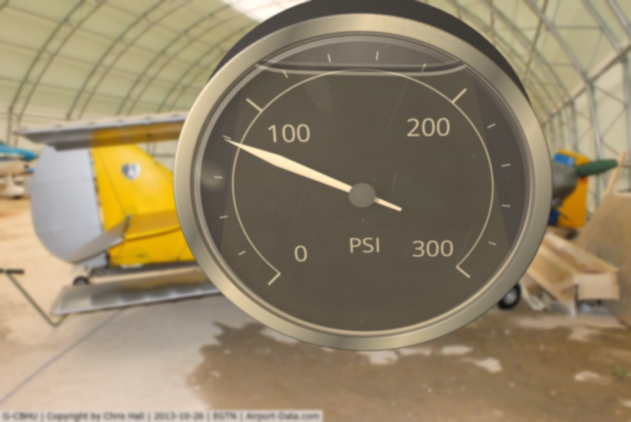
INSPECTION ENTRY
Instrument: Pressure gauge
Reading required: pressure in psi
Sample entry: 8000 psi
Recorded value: 80 psi
